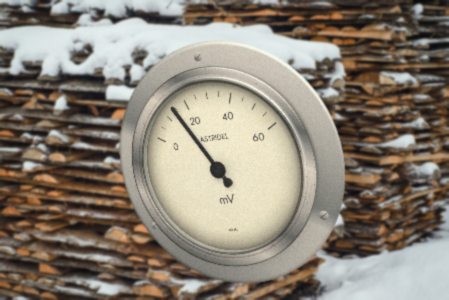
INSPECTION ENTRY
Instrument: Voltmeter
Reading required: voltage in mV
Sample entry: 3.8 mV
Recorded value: 15 mV
